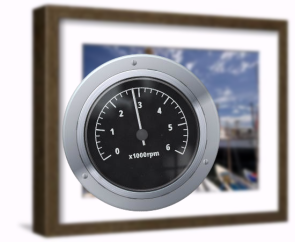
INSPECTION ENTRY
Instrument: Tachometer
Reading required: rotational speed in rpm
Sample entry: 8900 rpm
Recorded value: 2800 rpm
